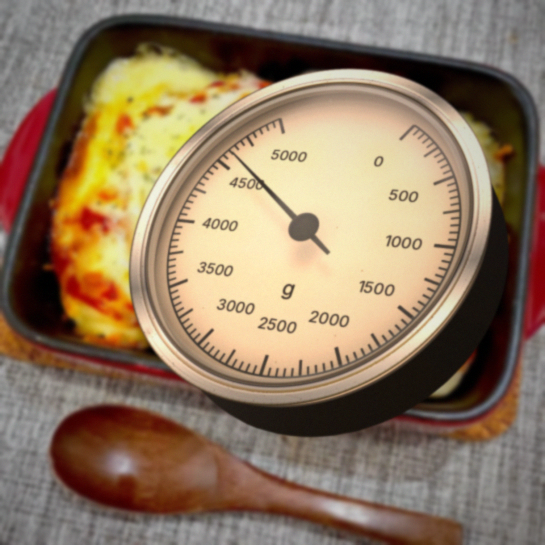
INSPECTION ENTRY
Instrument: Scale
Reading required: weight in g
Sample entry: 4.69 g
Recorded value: 4600 g
